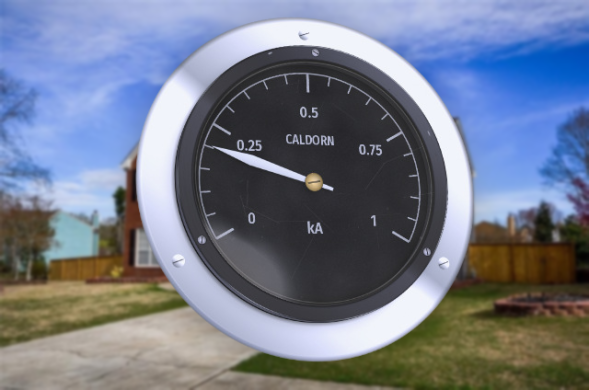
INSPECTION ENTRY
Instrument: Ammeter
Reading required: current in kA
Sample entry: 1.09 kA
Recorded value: 0.2 kA
